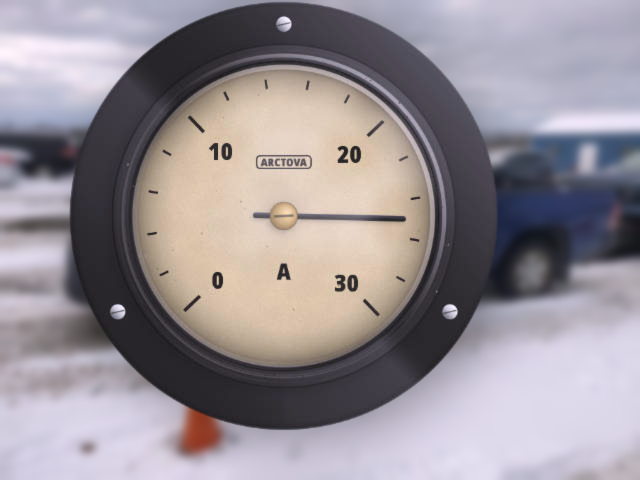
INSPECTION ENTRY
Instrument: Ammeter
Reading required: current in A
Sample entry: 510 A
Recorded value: 25 A
